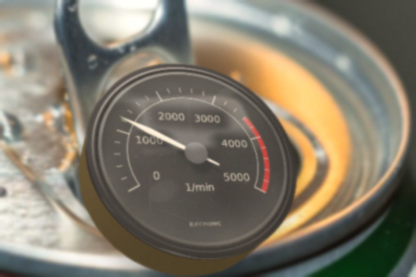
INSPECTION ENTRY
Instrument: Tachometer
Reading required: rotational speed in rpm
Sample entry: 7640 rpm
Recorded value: 1200 rpm
